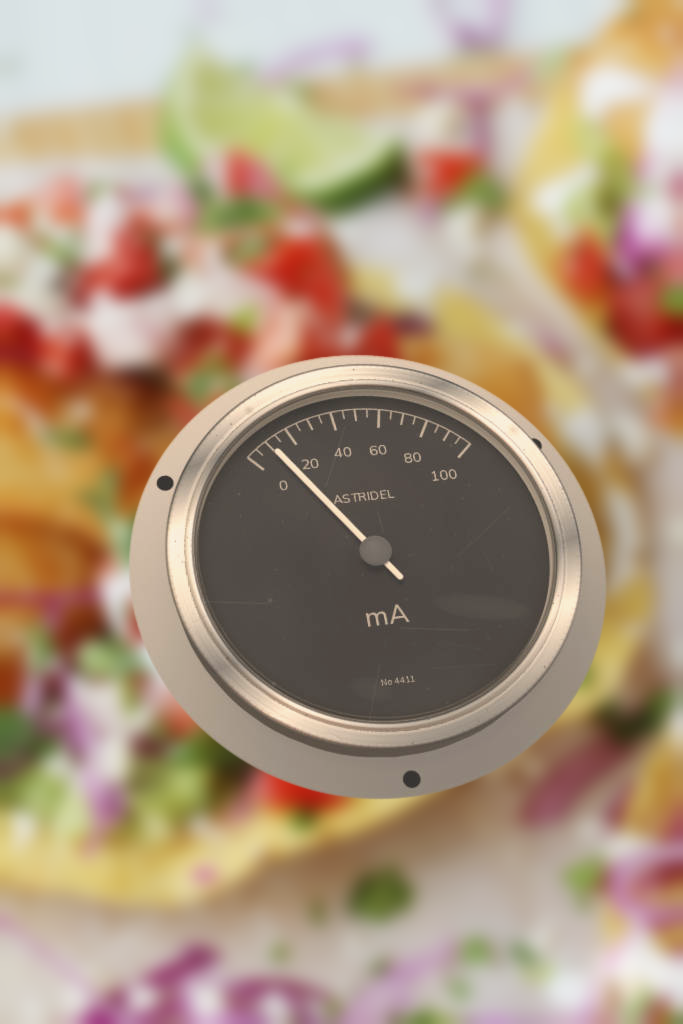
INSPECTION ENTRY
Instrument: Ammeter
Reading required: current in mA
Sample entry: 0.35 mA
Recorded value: 10 mA
